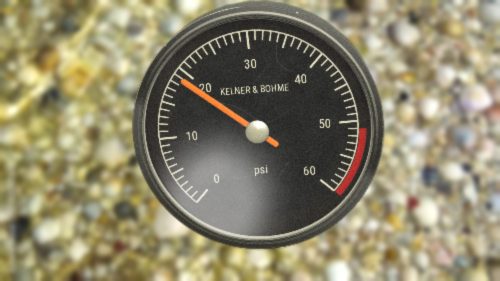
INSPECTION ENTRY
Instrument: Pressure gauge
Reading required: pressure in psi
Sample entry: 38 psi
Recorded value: 19 psi
